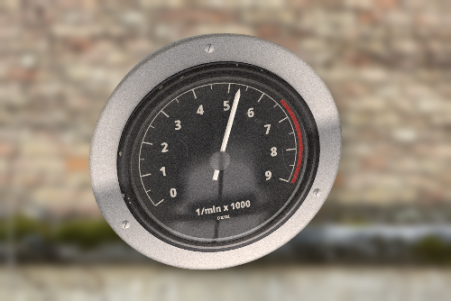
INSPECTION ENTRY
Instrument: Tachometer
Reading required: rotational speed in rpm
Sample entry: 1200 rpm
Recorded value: 5250 rpm
